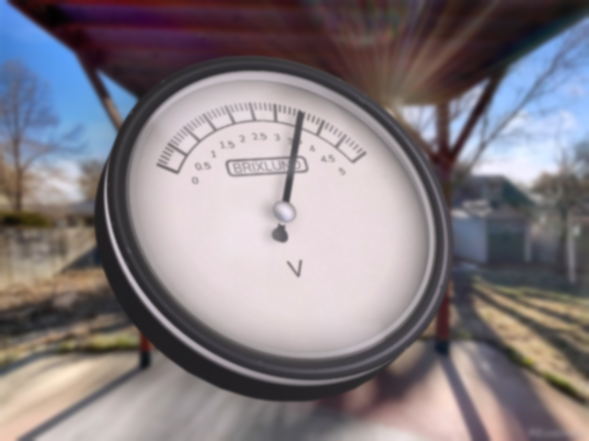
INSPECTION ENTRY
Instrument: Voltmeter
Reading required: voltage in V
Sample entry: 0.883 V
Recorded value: 3.5 V
